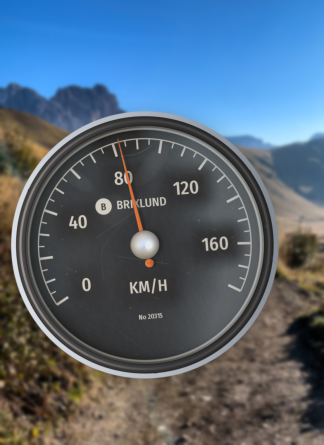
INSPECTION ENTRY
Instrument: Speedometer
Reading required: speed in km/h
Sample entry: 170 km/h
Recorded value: 82.5 km/h
